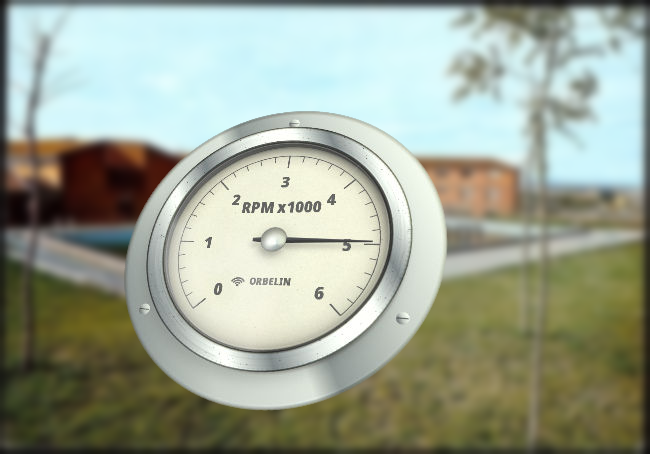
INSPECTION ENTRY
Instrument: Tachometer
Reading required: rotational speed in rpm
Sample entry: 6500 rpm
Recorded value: 5000 rpm
